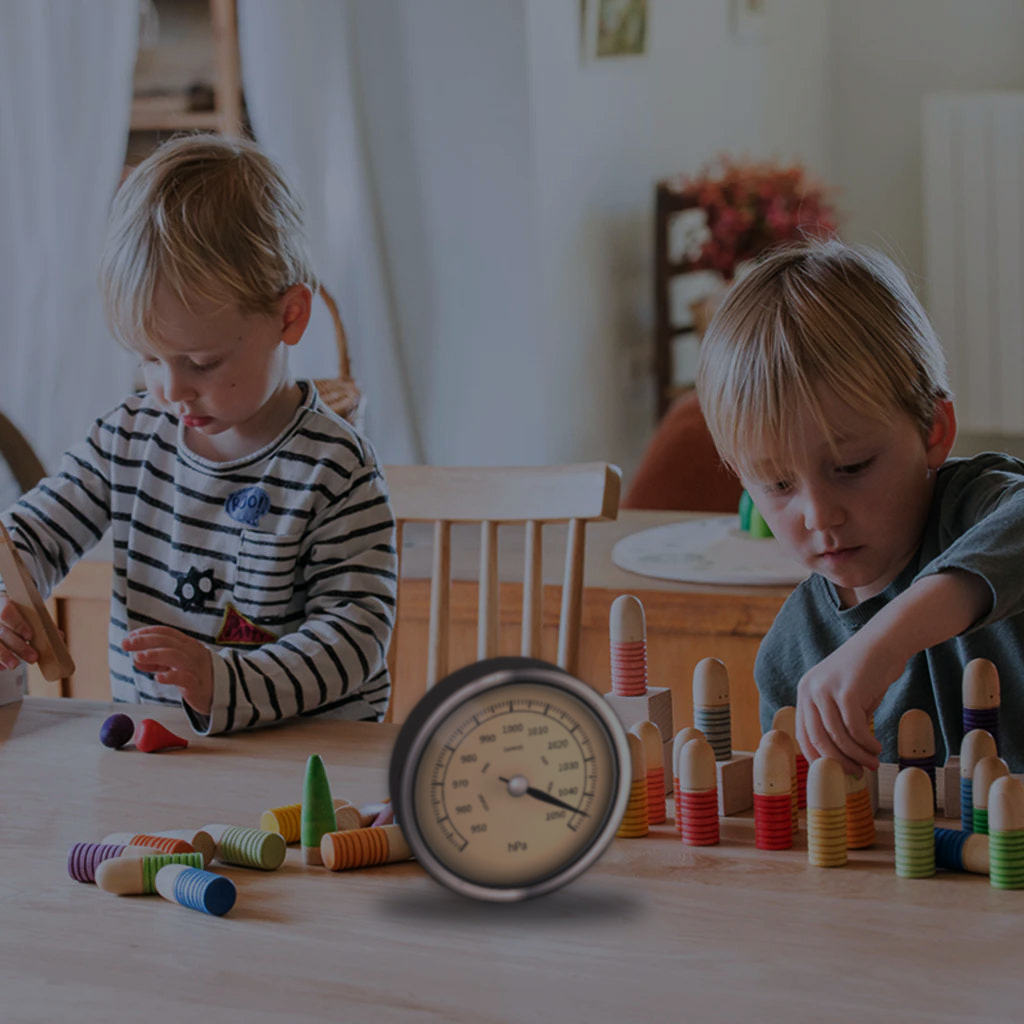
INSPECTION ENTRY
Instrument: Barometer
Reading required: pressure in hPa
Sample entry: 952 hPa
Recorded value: 1045 hPa
